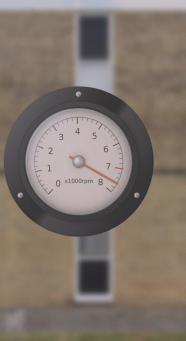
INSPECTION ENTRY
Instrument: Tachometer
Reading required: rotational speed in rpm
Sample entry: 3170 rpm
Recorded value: 7600 rpm
